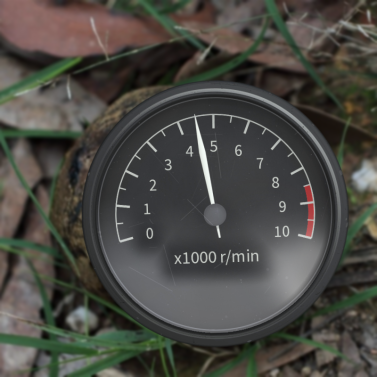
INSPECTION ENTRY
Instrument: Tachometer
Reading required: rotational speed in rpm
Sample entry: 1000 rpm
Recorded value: 4500 rpm
